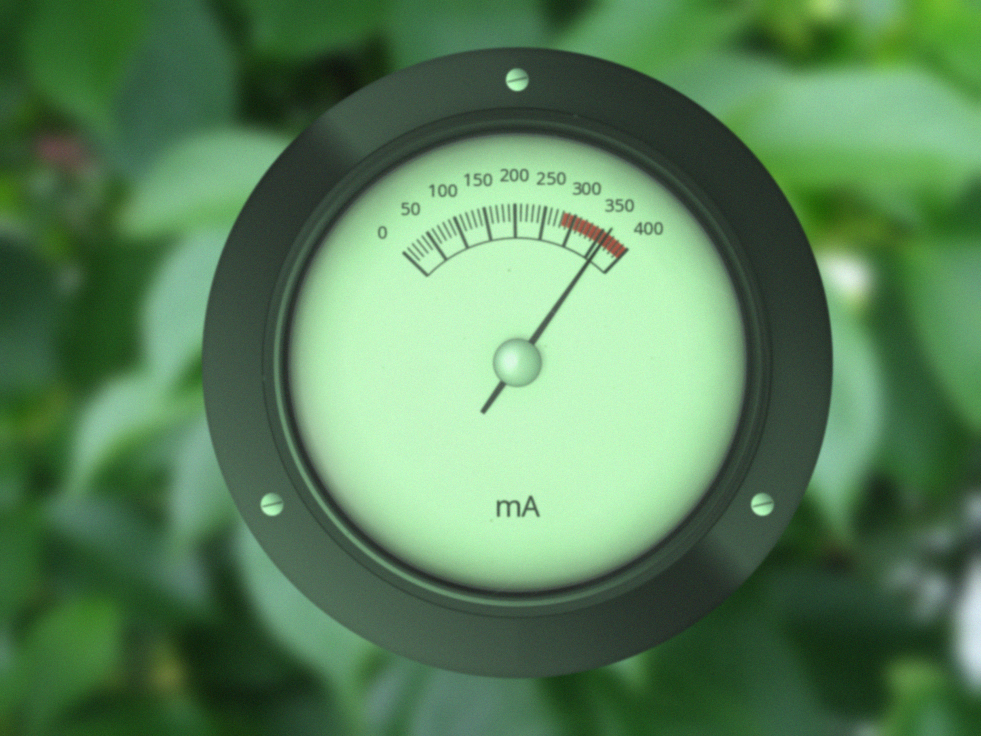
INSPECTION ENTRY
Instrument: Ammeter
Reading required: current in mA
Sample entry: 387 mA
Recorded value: 360 mA
